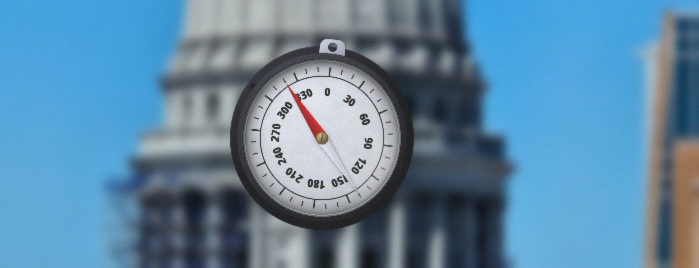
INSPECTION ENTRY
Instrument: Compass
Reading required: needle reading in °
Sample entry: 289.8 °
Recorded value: 320 °
